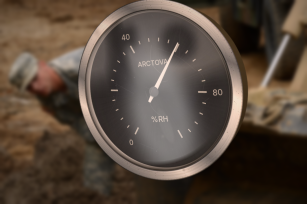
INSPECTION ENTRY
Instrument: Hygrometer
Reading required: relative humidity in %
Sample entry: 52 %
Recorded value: 60 %
